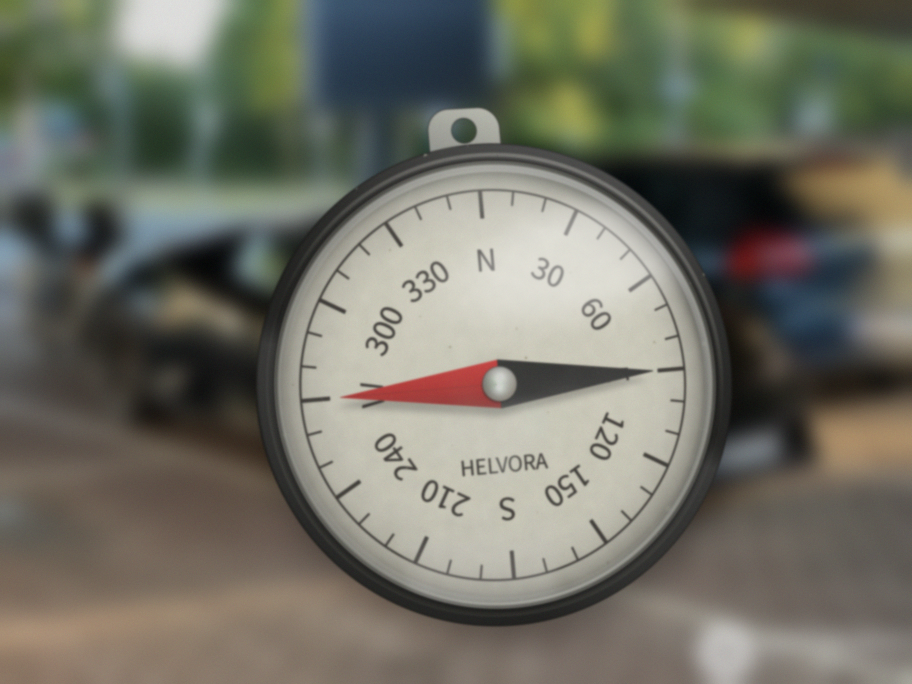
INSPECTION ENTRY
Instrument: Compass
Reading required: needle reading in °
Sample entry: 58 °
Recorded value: 270 °
